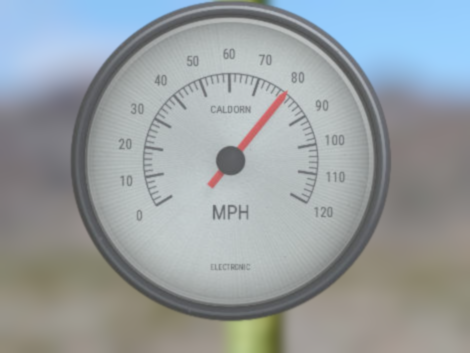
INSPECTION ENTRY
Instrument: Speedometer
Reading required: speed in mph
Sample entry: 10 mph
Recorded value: 80 mph
